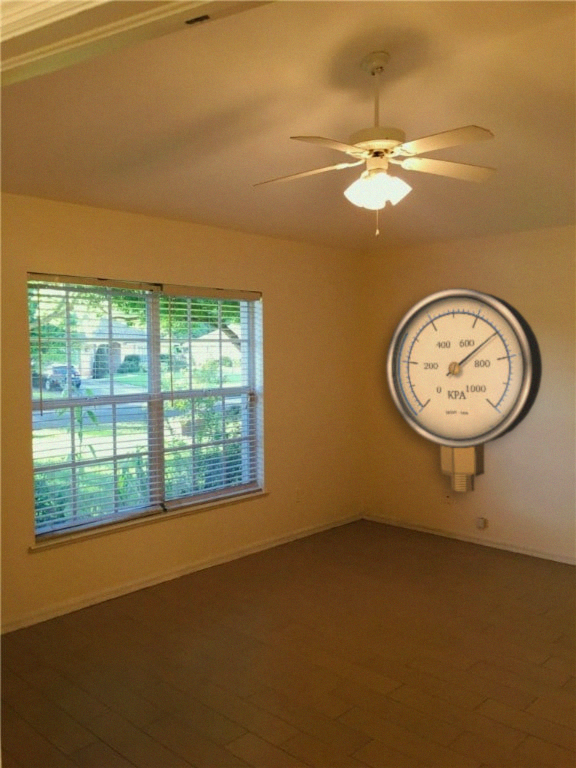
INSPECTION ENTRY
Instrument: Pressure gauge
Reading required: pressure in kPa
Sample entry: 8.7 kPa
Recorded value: 700 kPa
